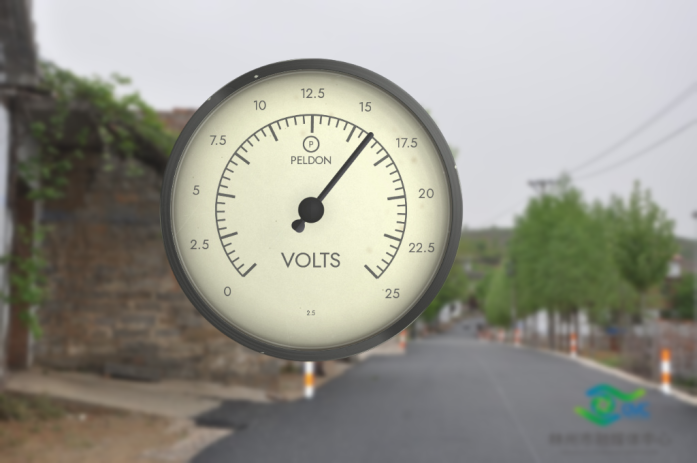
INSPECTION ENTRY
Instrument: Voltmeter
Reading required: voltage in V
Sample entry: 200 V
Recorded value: 16 V
